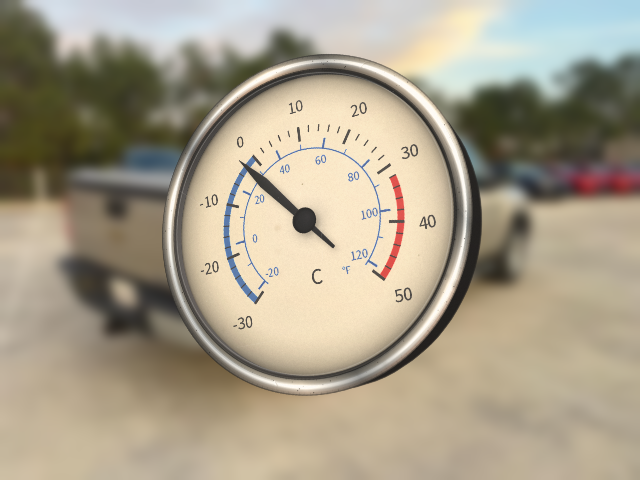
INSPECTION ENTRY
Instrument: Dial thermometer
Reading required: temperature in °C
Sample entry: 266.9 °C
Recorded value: -2 °C
